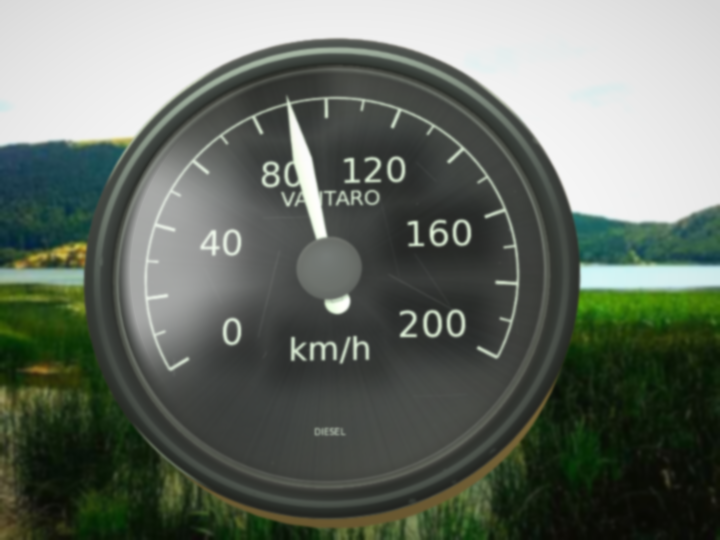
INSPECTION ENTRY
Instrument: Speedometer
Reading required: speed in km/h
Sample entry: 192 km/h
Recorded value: 90 km/h
